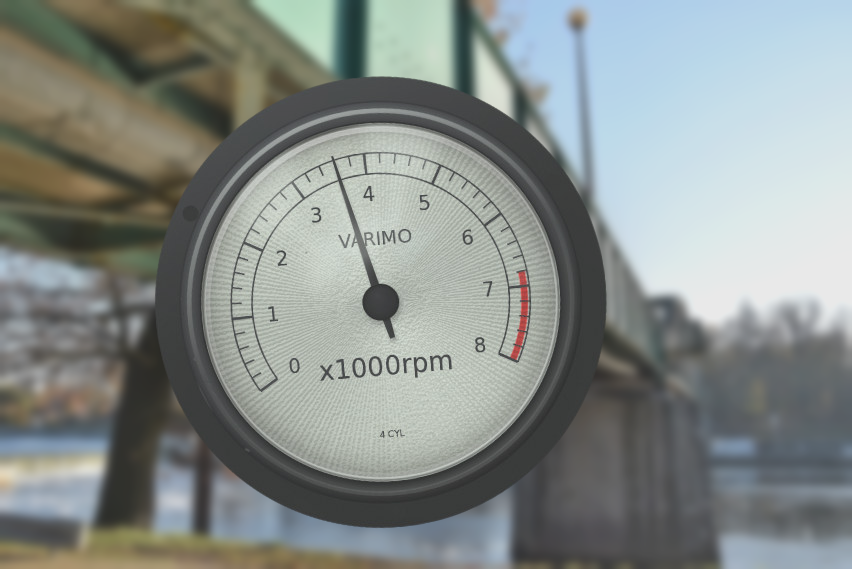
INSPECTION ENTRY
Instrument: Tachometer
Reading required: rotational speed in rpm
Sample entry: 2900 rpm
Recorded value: 3600 rpm
